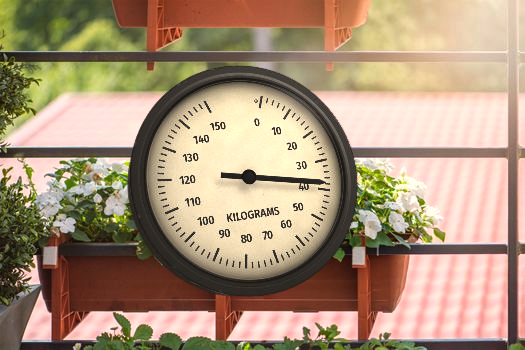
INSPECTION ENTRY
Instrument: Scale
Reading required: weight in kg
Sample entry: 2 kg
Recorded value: 38 kg
